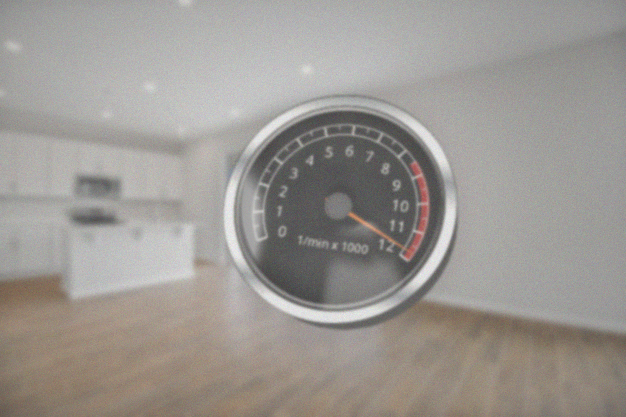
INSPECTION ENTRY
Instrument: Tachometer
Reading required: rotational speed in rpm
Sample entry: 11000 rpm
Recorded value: 11750 rpm
